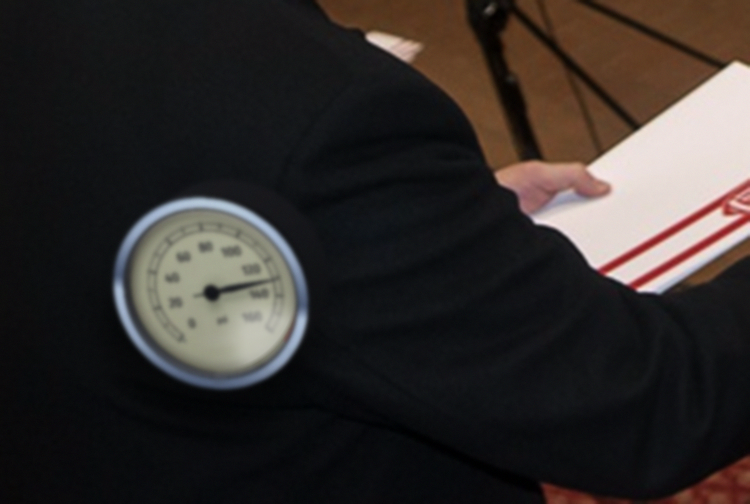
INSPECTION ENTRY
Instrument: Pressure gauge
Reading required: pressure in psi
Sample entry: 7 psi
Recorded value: 130 psi
